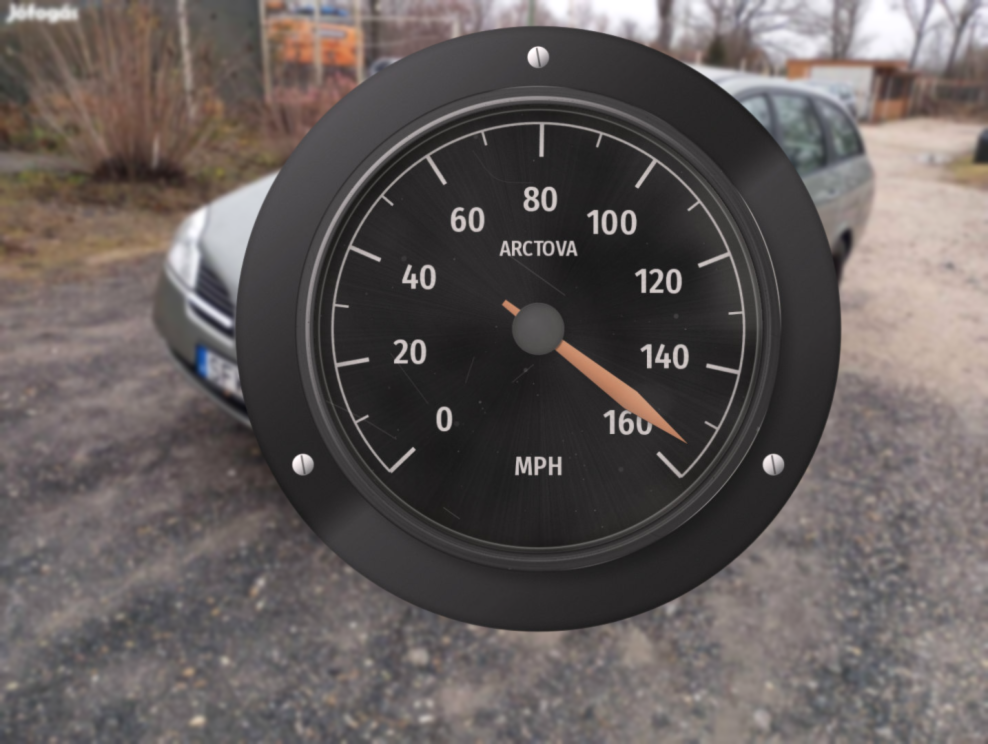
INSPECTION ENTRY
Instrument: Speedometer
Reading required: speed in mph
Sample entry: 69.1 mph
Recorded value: 155 mph
